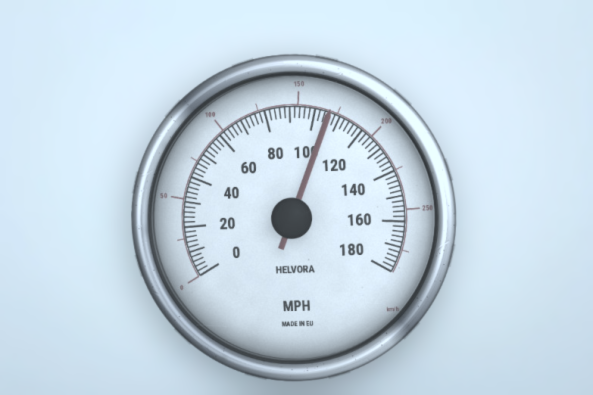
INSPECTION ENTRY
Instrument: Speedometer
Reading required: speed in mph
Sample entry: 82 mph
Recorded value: 106 mph
